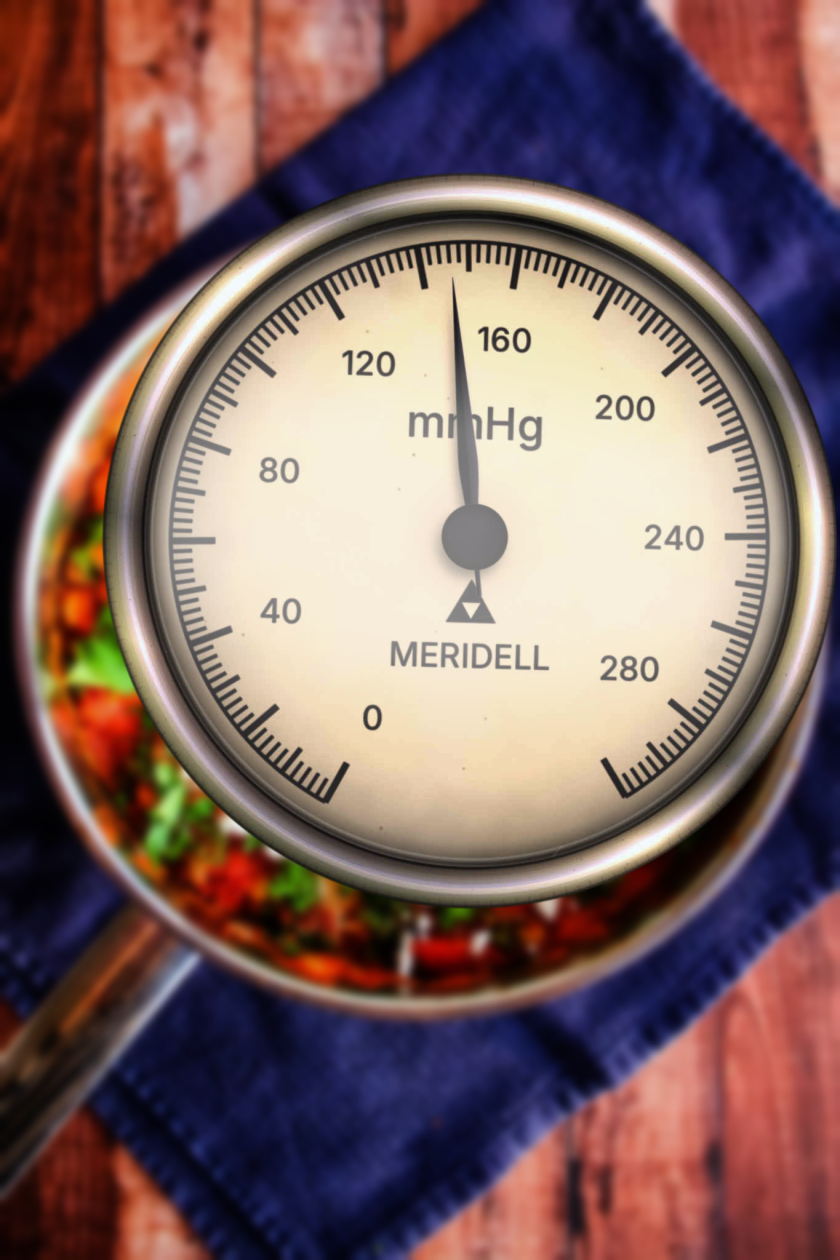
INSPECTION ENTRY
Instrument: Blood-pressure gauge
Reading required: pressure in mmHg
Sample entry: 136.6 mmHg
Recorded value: 146 mmHg
